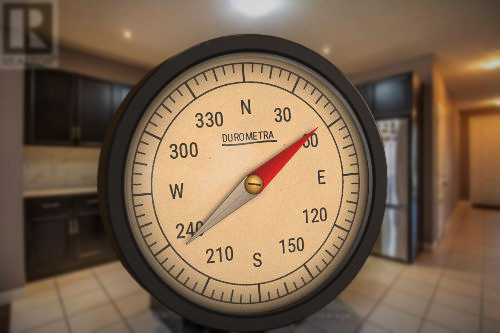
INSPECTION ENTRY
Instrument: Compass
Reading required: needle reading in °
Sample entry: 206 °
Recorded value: 55 °
